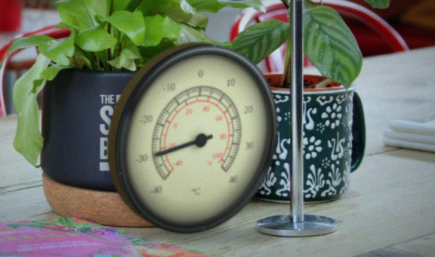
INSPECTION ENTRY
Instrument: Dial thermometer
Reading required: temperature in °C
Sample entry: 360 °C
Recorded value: -30 °C
